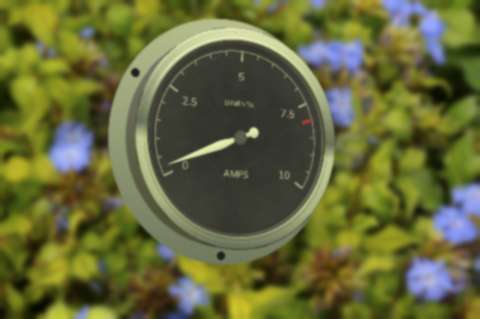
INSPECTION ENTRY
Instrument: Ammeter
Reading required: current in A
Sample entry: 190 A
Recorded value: 0.25 A
